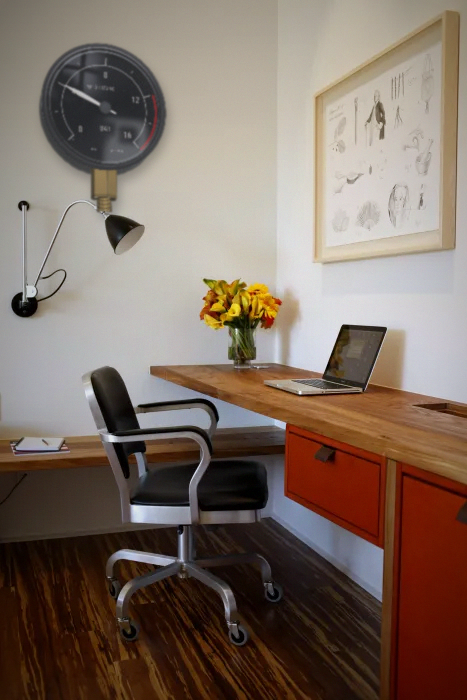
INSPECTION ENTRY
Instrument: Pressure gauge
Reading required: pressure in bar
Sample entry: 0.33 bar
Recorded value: 4 bar
